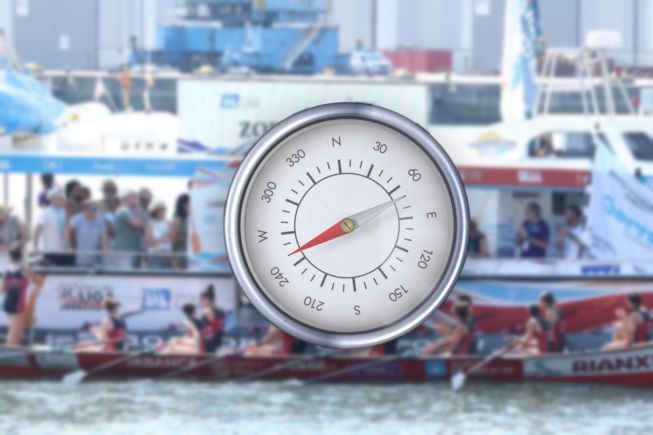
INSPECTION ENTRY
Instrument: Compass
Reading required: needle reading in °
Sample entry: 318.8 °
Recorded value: 250 °
